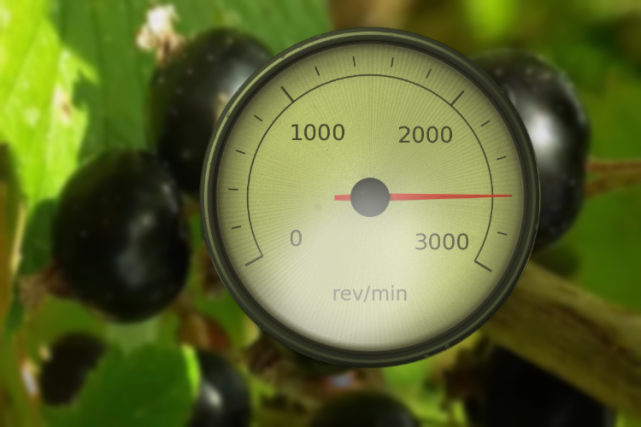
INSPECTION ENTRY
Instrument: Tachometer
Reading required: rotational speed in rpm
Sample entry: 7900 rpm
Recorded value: 2600 rpm
